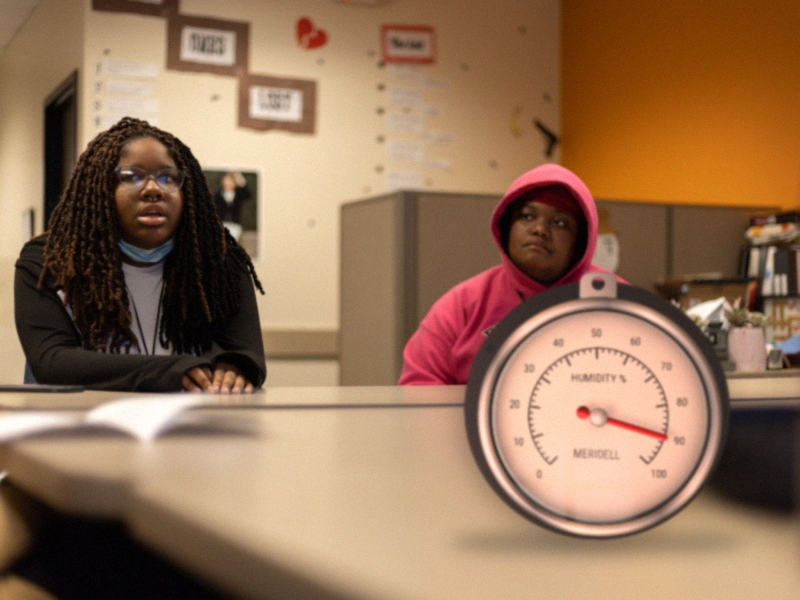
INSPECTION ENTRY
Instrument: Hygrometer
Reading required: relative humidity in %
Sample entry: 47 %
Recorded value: 90 %
